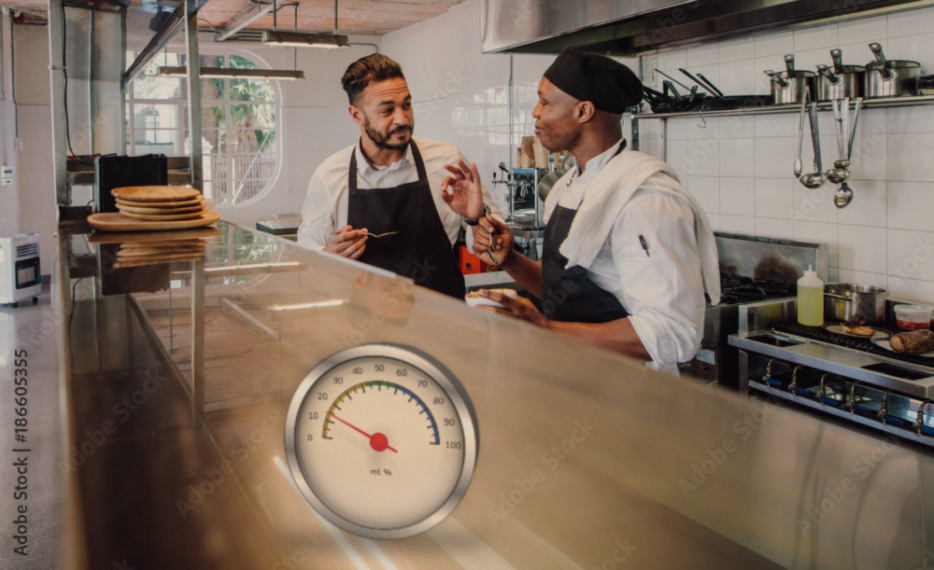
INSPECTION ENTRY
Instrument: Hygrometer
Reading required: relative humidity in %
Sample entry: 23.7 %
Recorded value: 15 %
